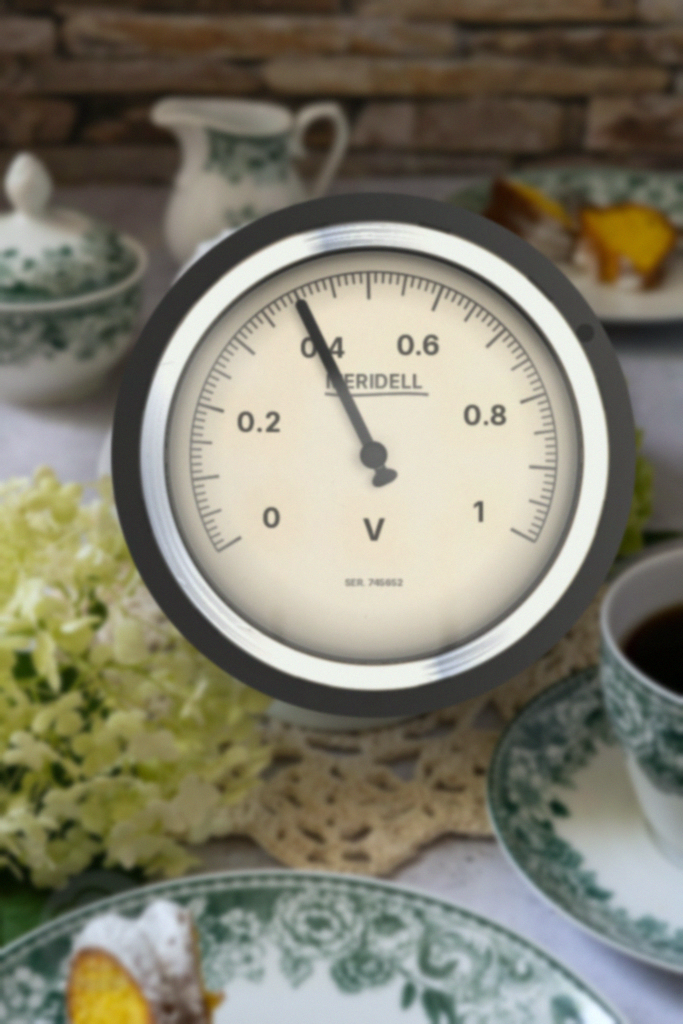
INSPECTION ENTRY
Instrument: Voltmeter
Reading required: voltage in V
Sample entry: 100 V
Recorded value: 0.4 V
